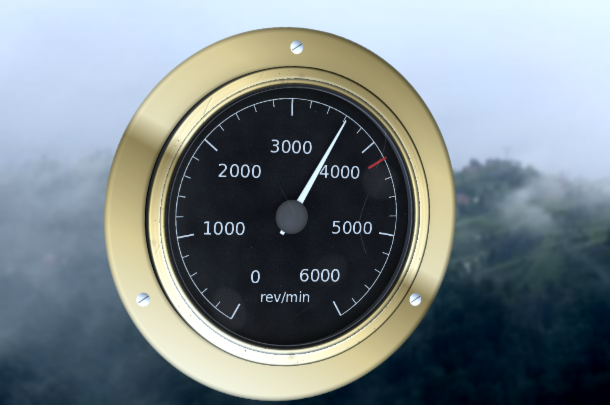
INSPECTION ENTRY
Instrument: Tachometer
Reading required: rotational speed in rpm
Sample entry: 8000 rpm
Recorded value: 3600 rpm
